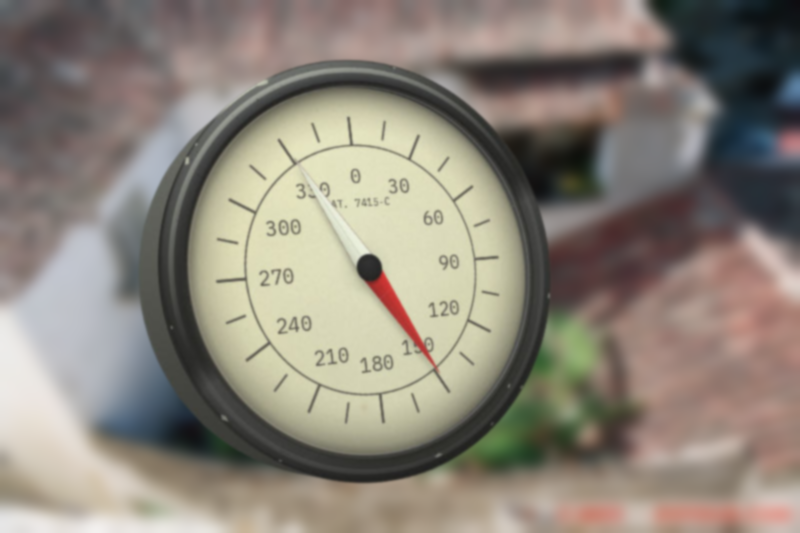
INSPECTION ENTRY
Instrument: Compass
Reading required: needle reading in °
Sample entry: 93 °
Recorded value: 150 °
